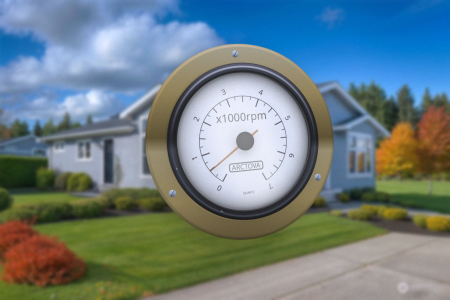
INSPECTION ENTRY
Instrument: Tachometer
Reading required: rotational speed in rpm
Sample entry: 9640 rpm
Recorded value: 500 rpm
